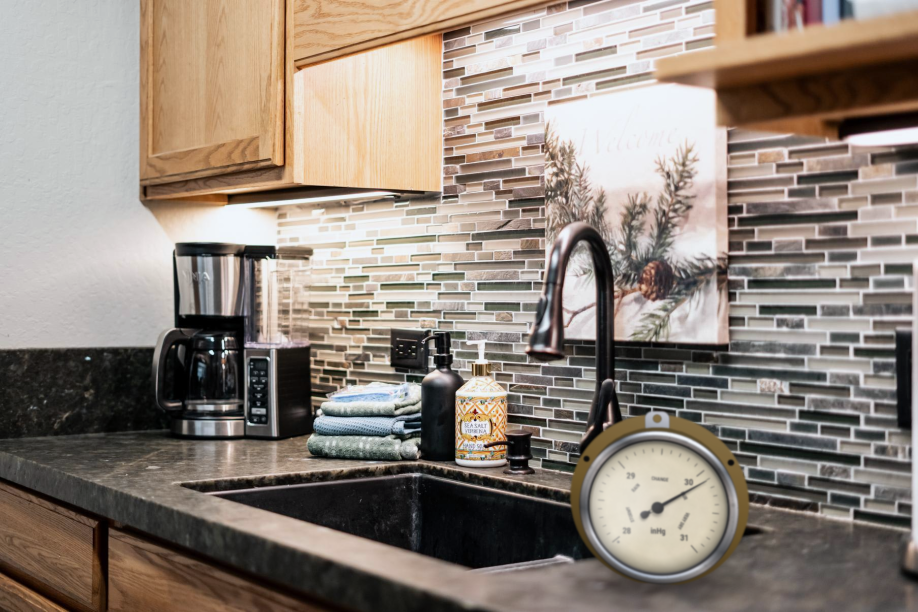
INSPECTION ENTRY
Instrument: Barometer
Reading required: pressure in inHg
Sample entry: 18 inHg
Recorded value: 30.1 inHg
